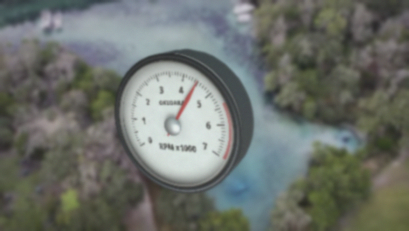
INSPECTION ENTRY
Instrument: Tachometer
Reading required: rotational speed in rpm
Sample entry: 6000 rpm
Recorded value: 4500 rpm
